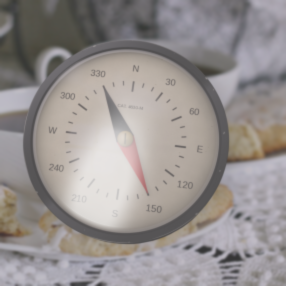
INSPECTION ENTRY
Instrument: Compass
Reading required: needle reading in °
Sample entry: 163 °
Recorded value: 150 °
